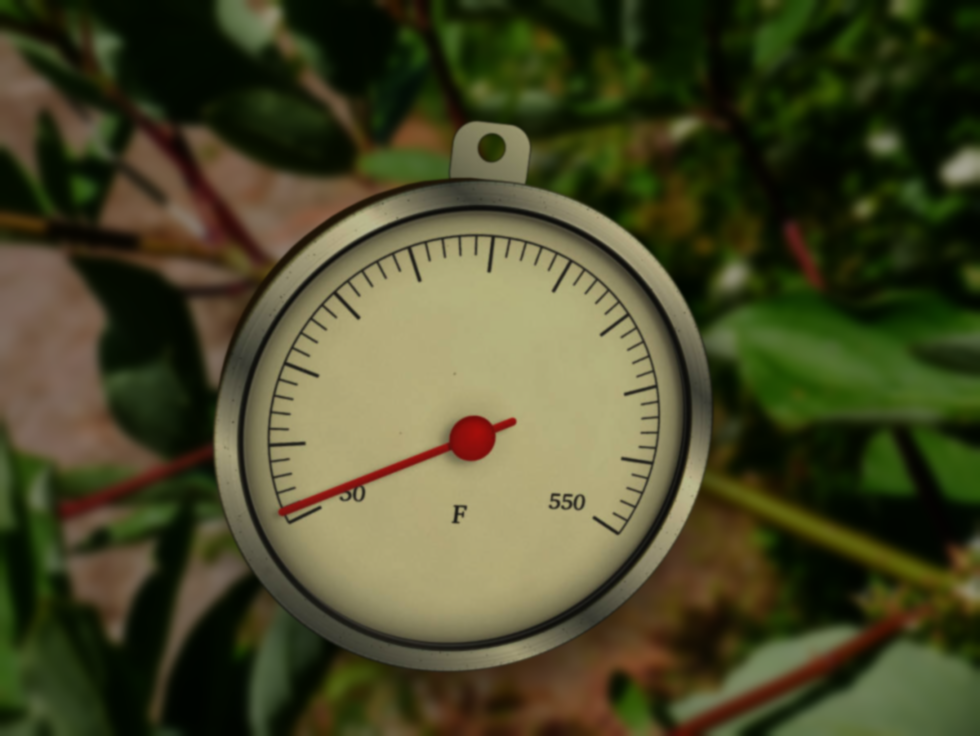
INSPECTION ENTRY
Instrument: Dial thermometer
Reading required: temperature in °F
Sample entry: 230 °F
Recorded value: 60 °F
